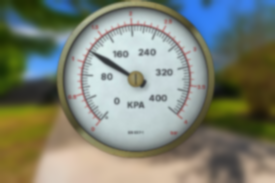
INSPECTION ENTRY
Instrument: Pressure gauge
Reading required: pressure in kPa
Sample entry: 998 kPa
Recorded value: 120 kPa
